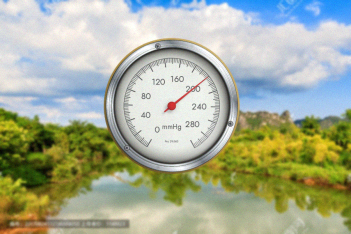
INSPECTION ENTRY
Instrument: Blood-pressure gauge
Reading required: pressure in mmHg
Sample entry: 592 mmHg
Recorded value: 200 mmHg
